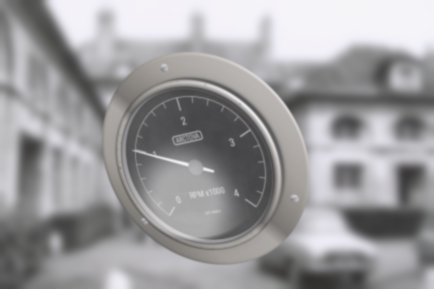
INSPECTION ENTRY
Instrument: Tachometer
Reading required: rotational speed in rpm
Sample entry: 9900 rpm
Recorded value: 1000 rpm
